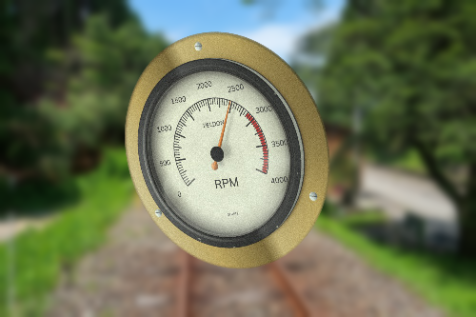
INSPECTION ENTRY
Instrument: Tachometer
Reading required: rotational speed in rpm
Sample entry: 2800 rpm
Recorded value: 2500 rpm
